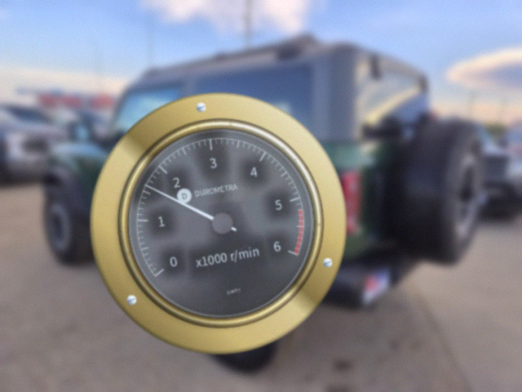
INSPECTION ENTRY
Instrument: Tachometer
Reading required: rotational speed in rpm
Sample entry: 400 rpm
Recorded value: 1600 rpm
